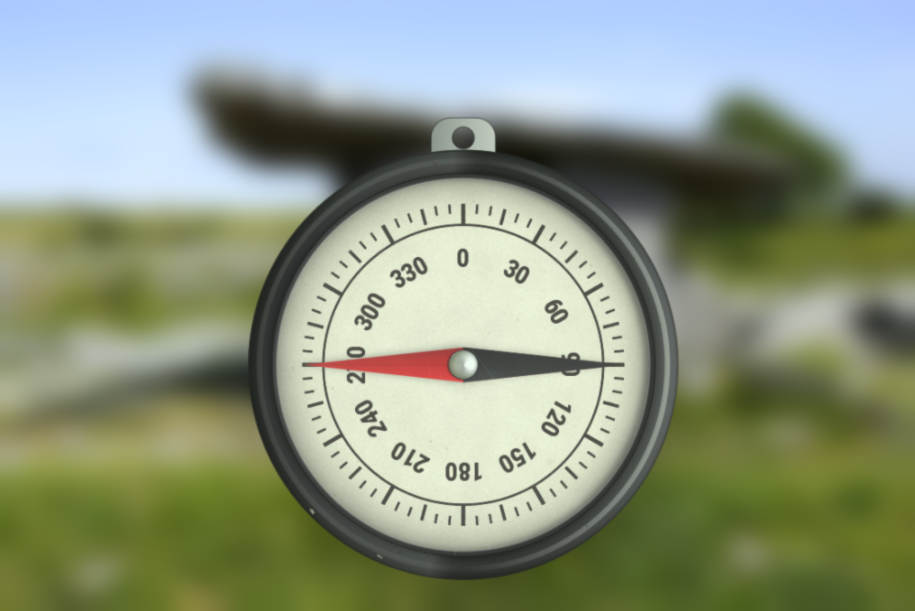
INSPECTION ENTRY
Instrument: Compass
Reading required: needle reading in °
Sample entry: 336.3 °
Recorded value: 270 °
